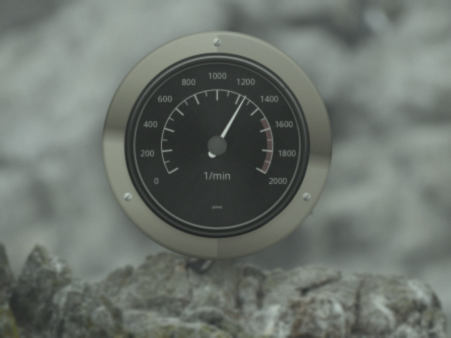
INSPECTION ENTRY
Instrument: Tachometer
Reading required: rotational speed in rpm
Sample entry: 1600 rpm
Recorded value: 1250 rpm
